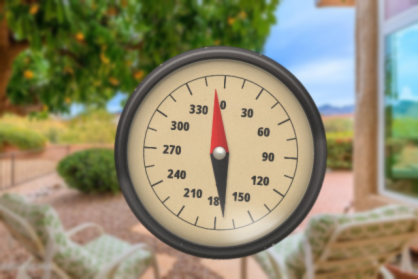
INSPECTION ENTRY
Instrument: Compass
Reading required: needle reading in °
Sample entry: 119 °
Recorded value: 352.5 °
